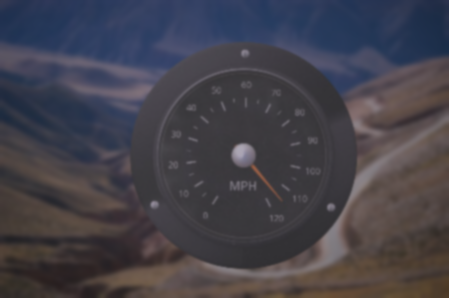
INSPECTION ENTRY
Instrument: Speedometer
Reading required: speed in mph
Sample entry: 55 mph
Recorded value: 115 mph
